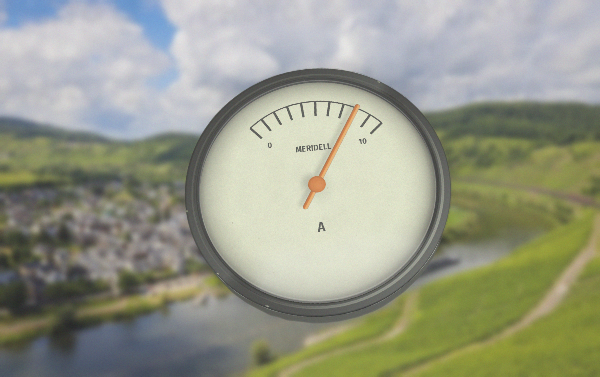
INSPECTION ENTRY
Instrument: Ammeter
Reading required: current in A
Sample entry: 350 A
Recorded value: 8 A
